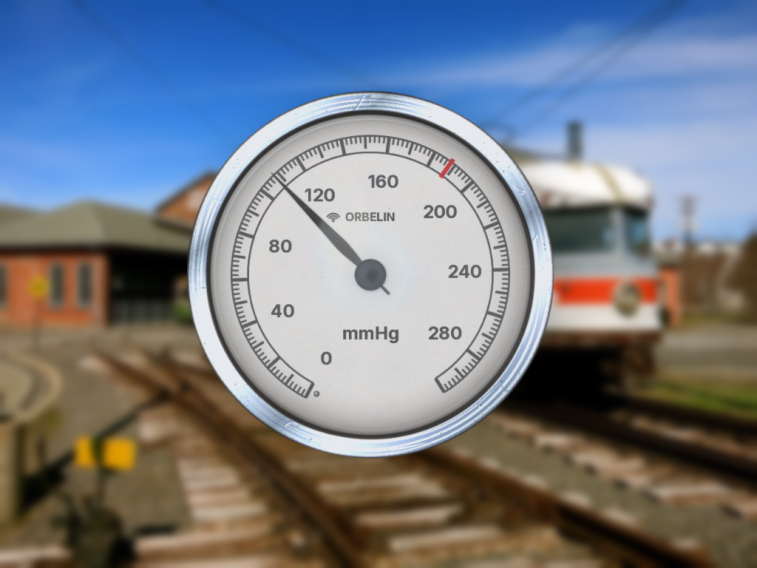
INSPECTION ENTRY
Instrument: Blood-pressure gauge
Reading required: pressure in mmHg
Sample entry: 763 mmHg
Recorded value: 108 mmHg
